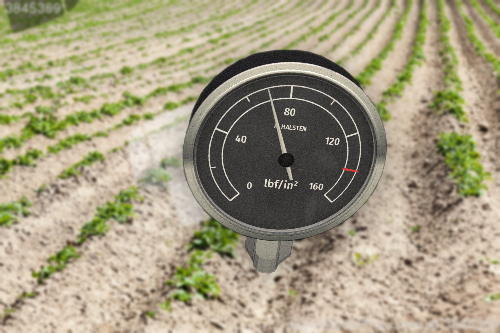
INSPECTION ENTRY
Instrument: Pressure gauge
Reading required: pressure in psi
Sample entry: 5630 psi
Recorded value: 70 psi
